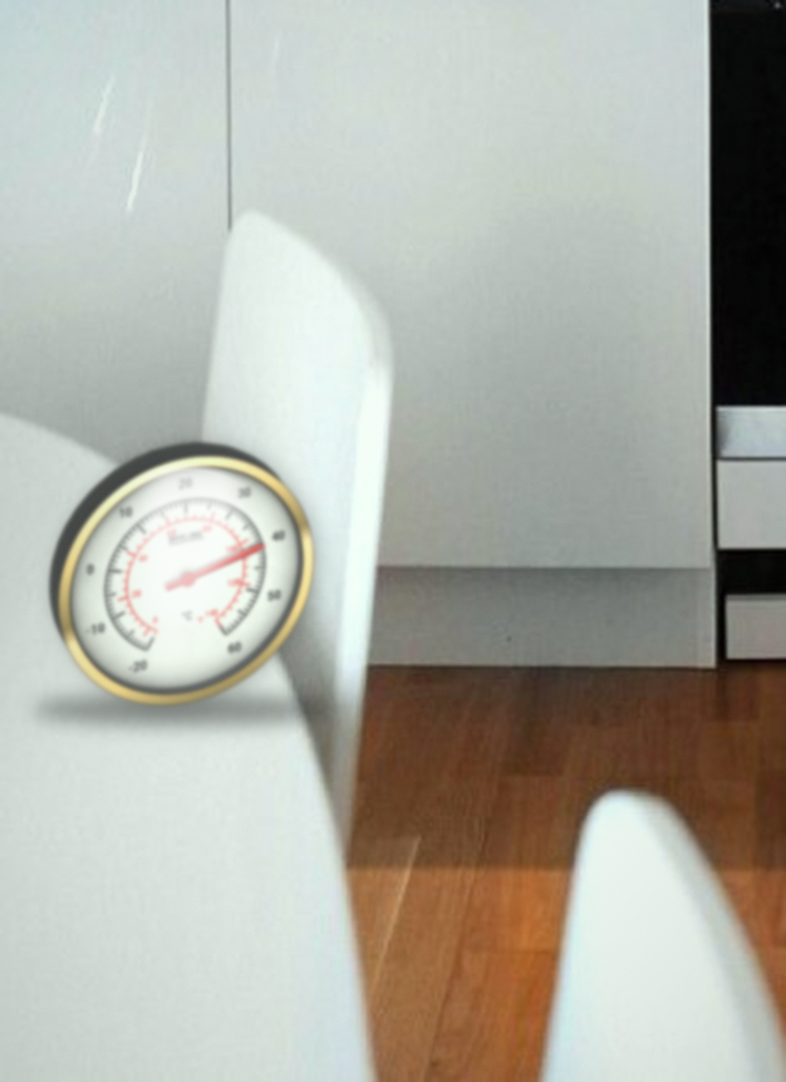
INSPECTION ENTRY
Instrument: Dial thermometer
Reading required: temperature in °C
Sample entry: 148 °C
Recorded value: 40 °C
